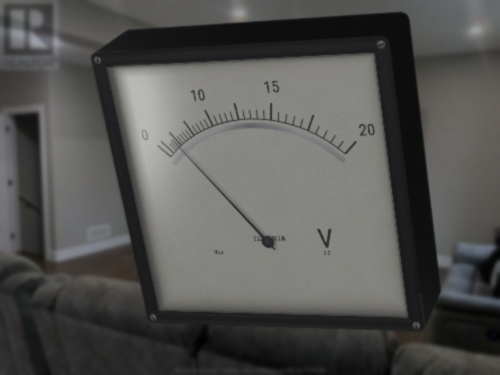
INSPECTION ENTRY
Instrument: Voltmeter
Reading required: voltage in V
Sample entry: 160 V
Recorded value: 5 V
